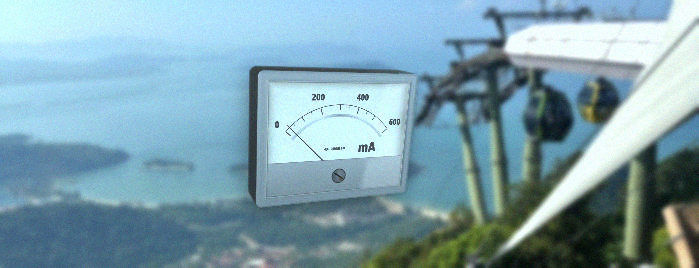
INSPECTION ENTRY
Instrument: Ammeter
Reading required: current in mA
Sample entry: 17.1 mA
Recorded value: 25 mA
